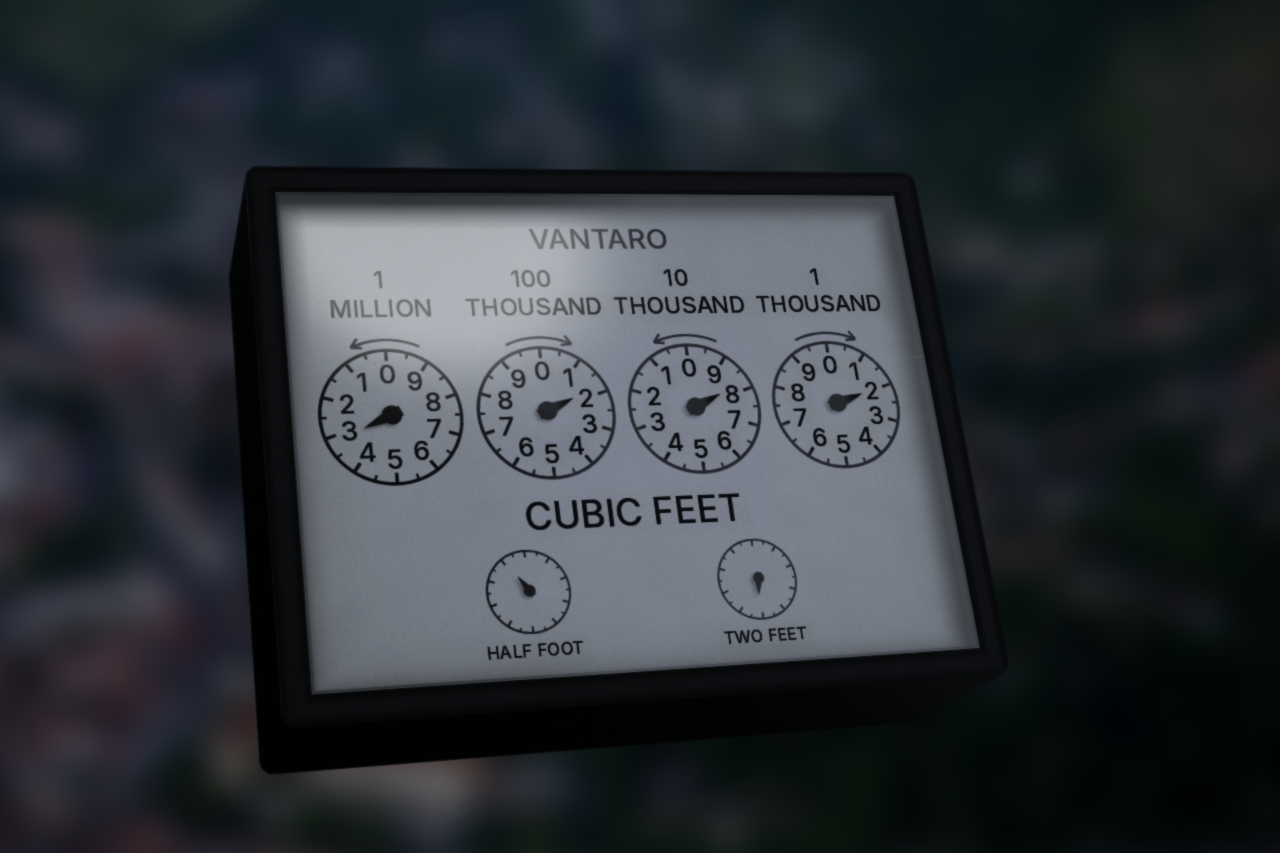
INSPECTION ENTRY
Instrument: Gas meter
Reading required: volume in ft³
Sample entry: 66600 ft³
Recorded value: 318200 ft³
